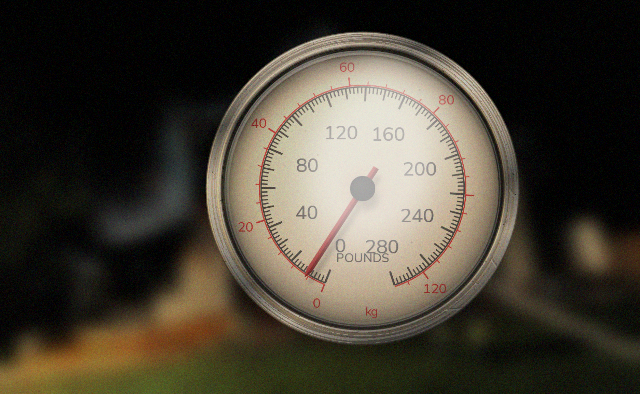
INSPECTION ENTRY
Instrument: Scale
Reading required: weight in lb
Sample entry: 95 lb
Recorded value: 10 lb
